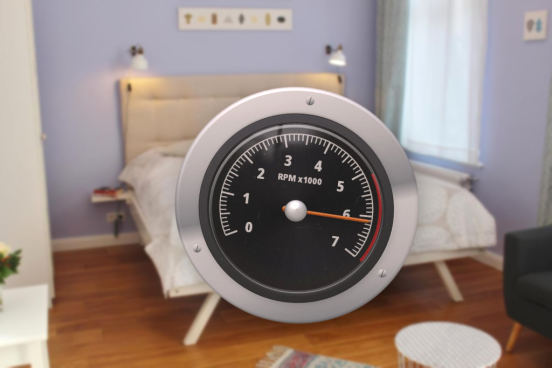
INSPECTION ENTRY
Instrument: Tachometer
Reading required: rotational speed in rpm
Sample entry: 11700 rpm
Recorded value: 6100 rpm
